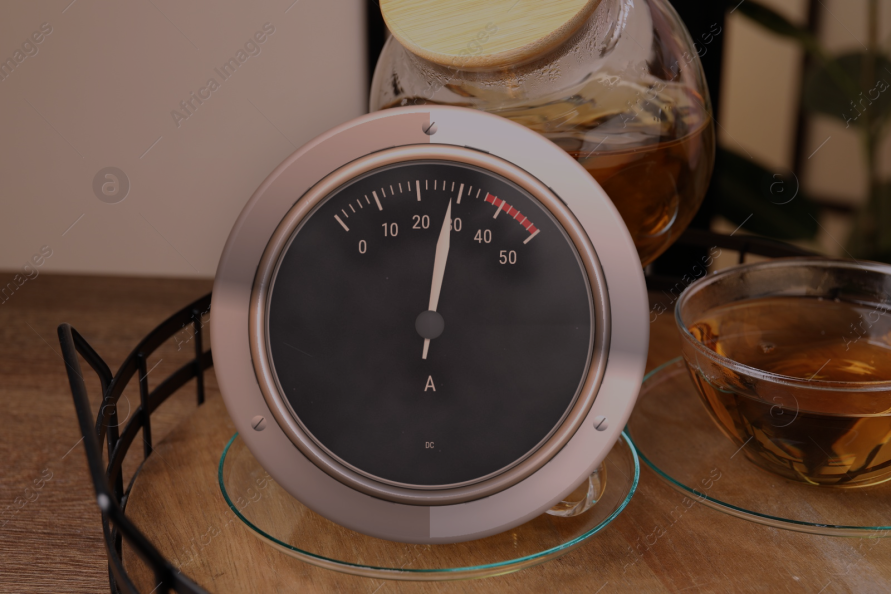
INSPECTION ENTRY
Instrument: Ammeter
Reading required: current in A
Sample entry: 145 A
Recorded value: 28 A
